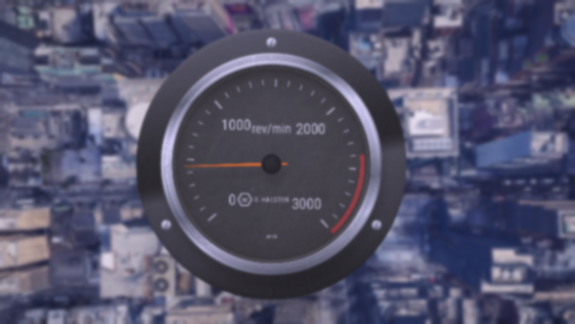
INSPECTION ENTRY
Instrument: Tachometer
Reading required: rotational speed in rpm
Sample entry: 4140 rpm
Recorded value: 450 rpm
